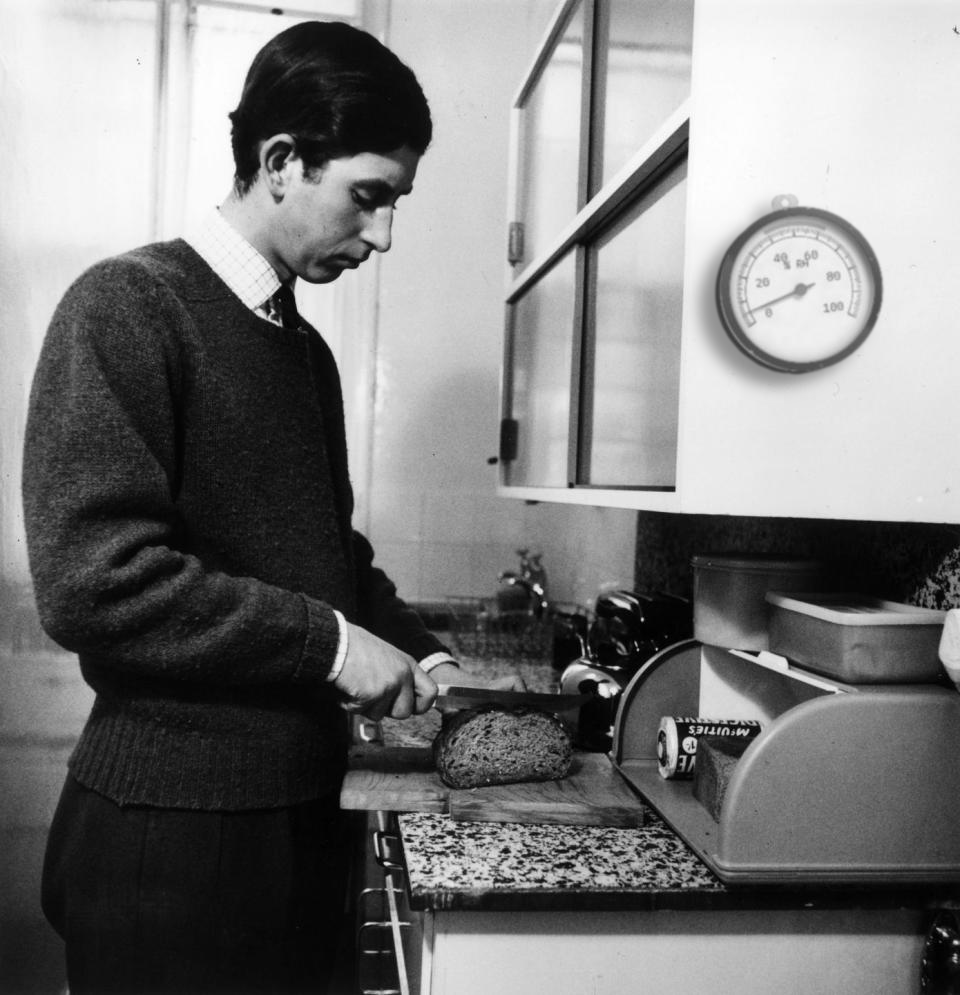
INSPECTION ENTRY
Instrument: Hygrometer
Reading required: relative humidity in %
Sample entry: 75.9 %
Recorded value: 5 %
